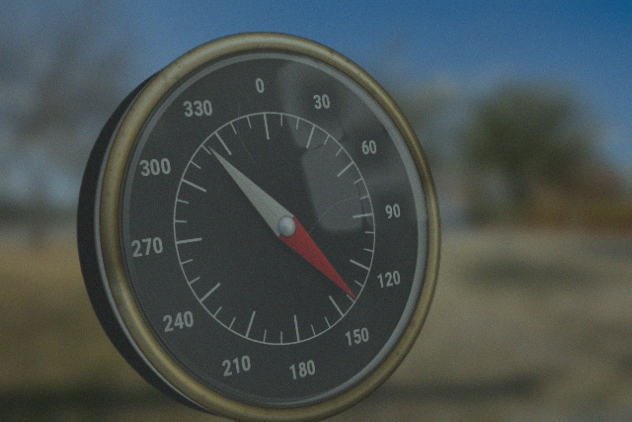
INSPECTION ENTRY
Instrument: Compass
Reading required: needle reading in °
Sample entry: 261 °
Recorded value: 140 °
